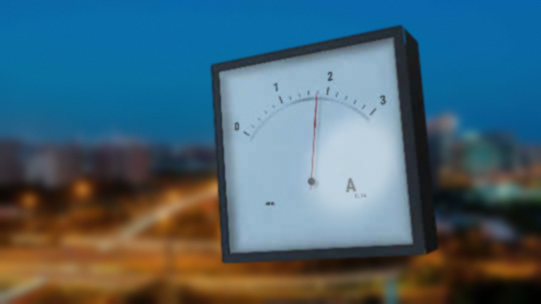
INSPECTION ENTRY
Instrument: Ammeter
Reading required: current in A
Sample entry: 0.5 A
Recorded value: 1.8 A
